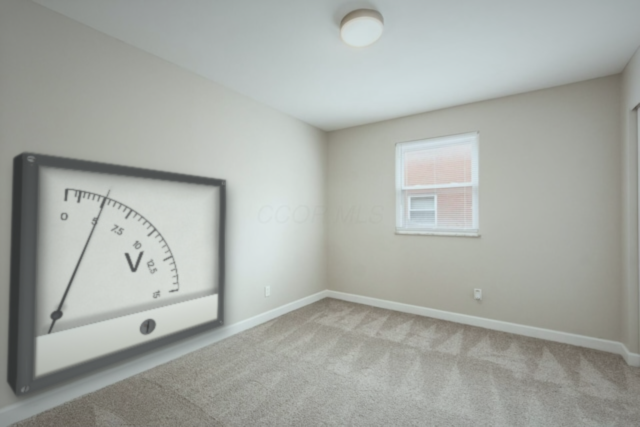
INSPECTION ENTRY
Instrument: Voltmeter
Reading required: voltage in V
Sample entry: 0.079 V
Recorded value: 5 V
